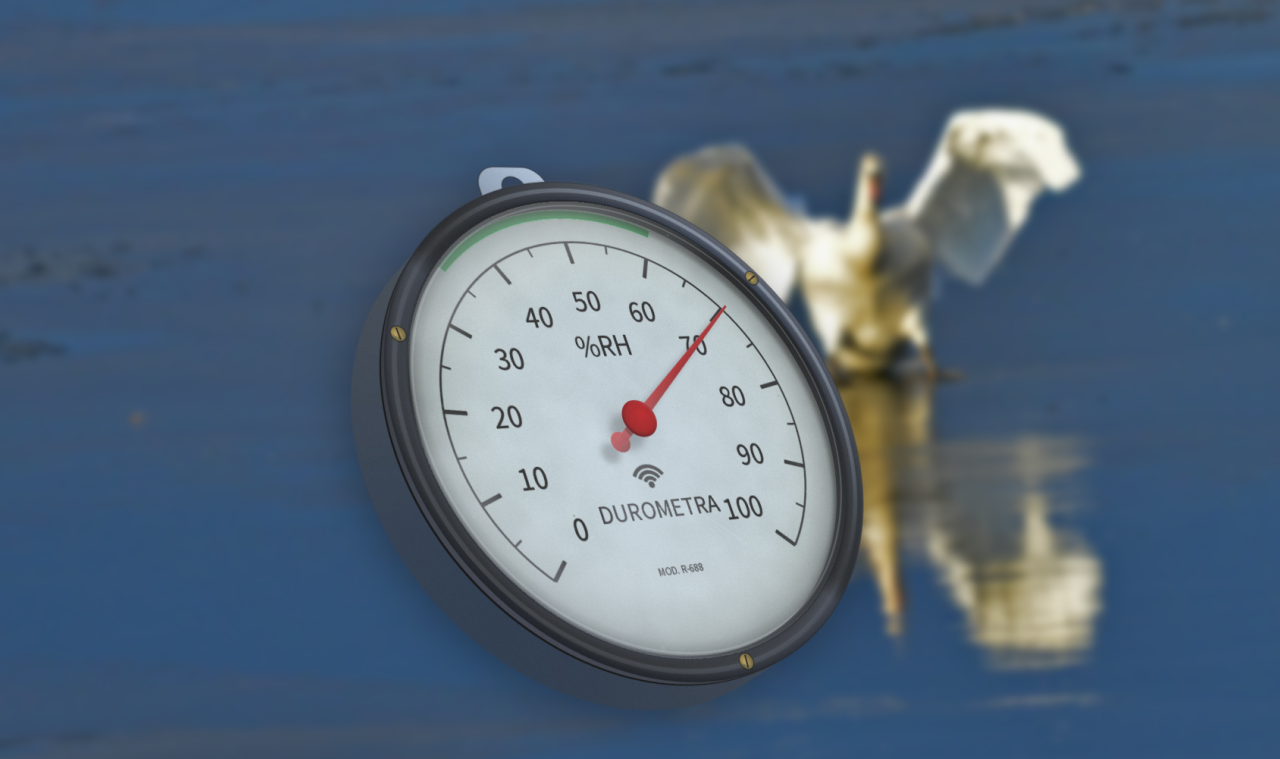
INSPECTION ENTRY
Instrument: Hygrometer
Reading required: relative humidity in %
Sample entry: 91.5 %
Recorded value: 70 %
